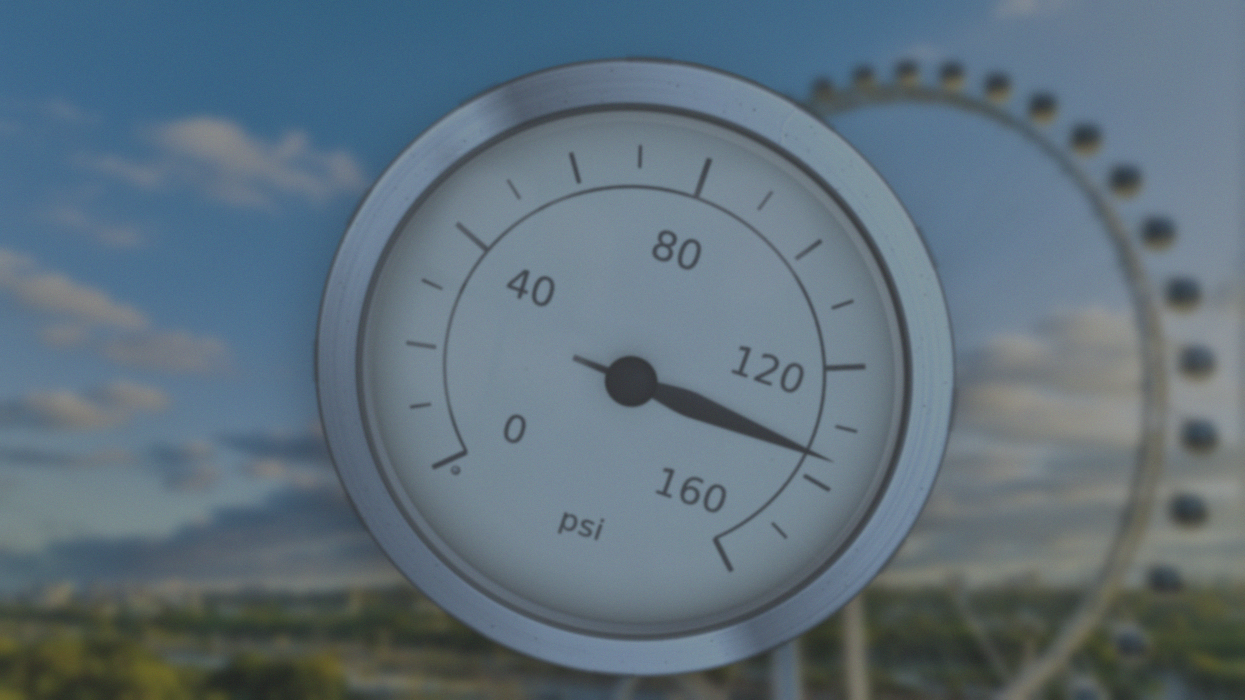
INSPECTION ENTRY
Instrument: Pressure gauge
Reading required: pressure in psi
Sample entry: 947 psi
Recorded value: 135 psi
